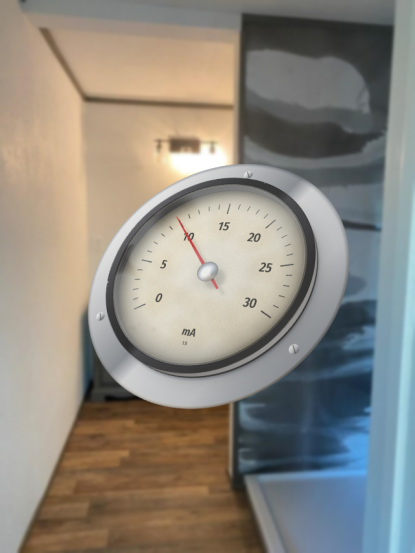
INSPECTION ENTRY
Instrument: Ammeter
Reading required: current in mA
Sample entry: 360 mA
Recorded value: 10 mA
